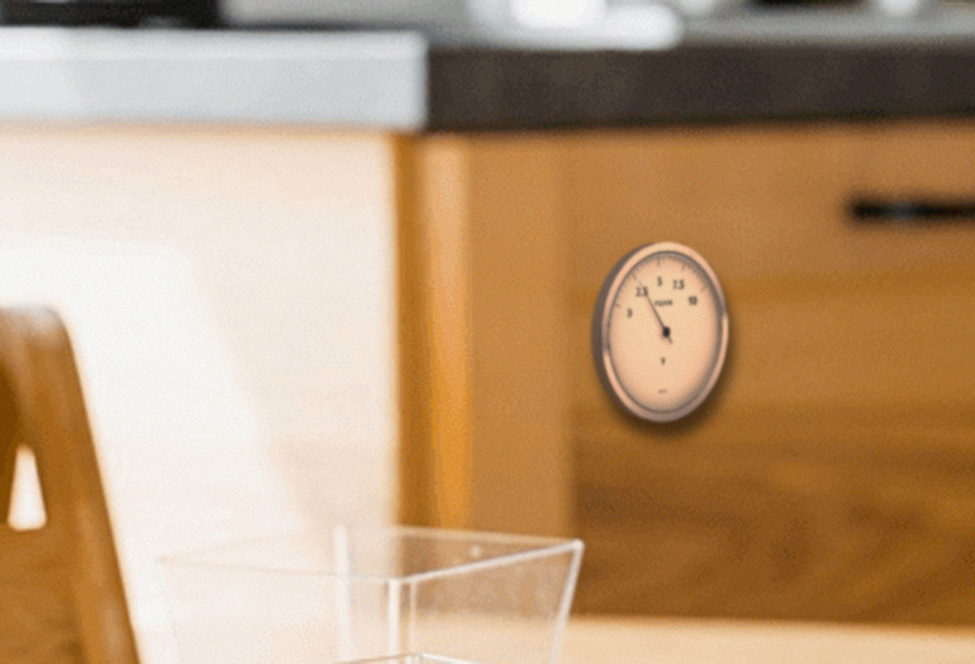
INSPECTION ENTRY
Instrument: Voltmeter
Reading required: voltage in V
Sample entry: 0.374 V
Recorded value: 2.5 V
